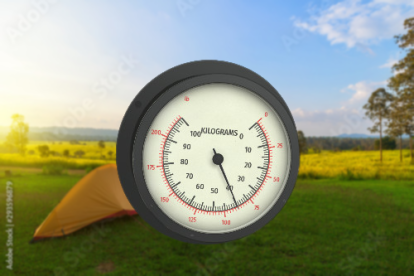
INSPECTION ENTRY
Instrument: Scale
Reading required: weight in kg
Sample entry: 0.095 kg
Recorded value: 40 kg
